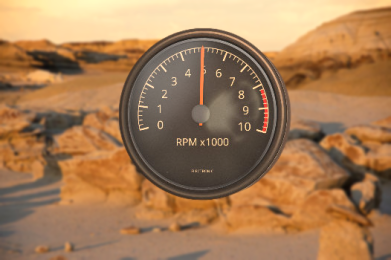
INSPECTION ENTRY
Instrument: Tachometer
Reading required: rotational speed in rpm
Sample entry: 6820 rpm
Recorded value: 5000 rpm
